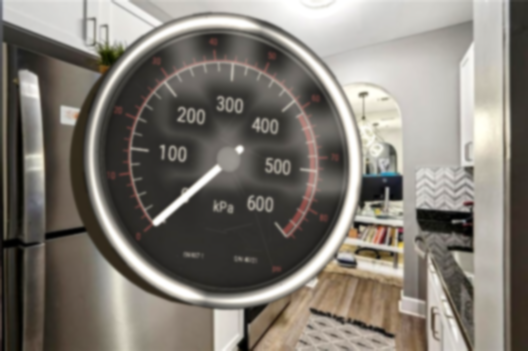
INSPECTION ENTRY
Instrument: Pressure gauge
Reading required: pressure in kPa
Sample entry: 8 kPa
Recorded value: 0 kPa
